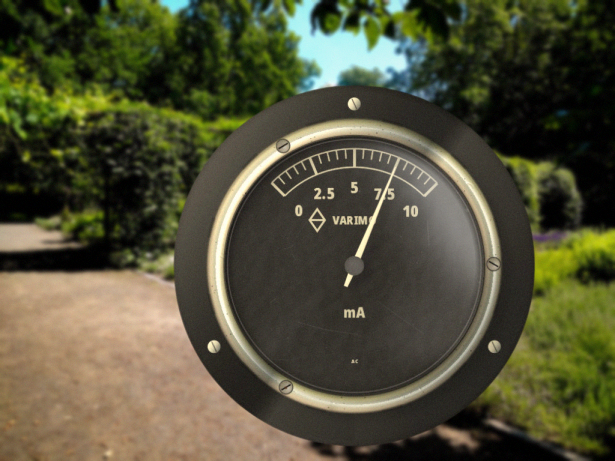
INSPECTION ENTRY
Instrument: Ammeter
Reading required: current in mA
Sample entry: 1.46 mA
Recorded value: 7.5 mA
